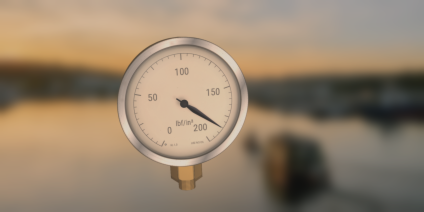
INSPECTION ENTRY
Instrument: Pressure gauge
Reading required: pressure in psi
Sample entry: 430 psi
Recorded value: 185 psi
